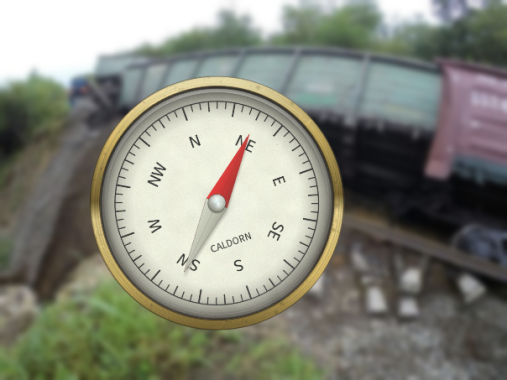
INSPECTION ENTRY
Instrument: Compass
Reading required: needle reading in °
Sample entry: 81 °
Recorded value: 45 °
